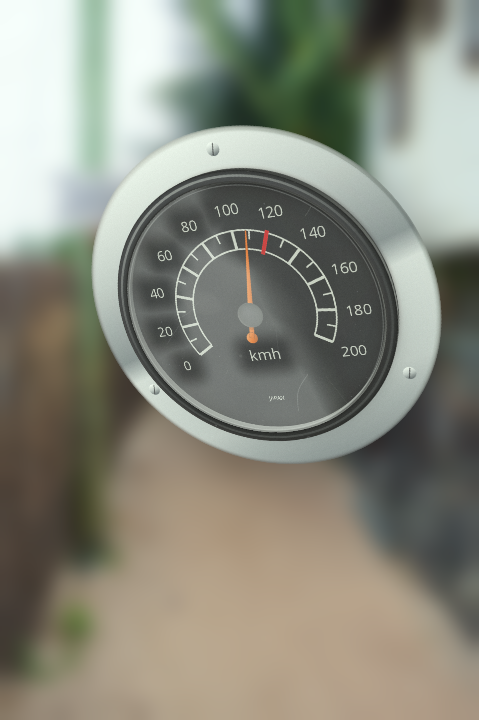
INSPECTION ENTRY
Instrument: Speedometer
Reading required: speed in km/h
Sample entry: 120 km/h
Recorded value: 110 km/h
